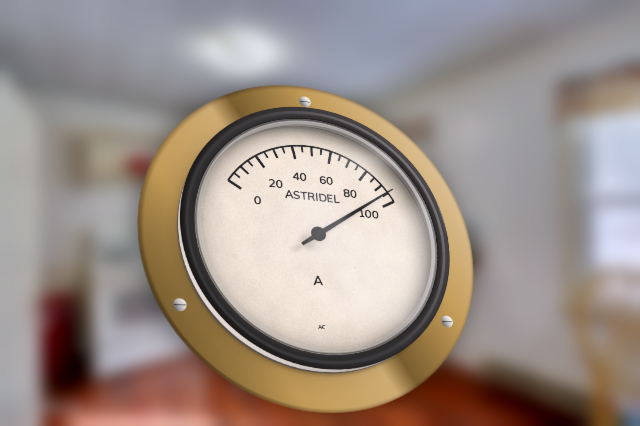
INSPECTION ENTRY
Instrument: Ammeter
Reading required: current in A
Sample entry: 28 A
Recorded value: 95 A
